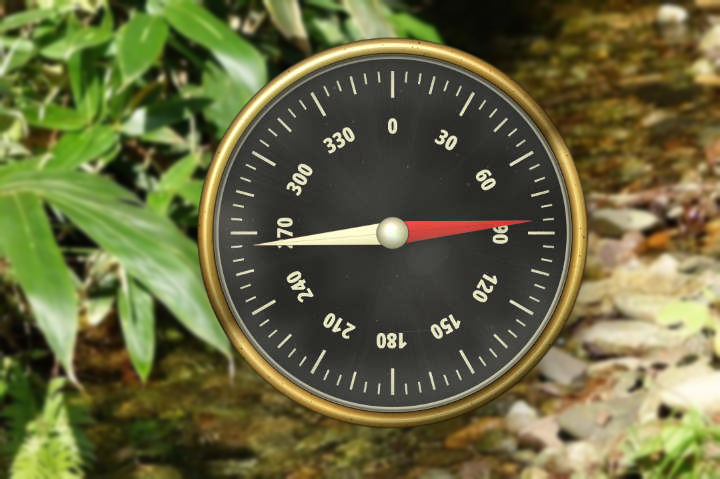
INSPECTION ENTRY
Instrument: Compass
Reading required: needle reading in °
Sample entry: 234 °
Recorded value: 85 °
